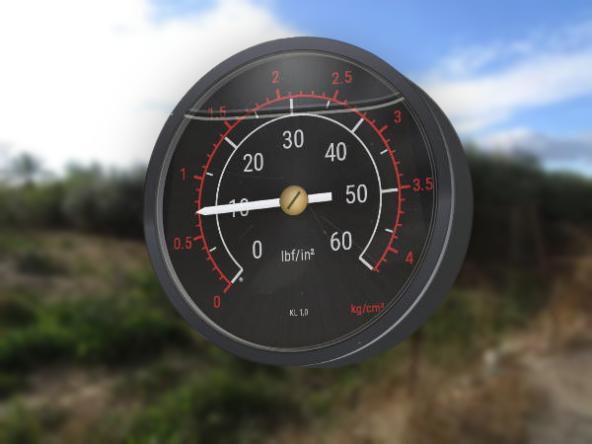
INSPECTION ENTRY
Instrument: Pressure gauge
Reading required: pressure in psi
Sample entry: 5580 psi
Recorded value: 10 psi
